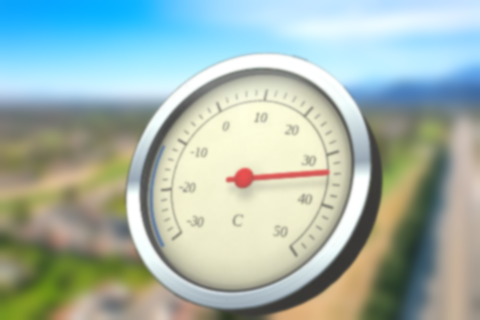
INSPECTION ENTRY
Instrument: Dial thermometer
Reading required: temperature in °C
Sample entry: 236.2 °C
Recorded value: 34 °C
